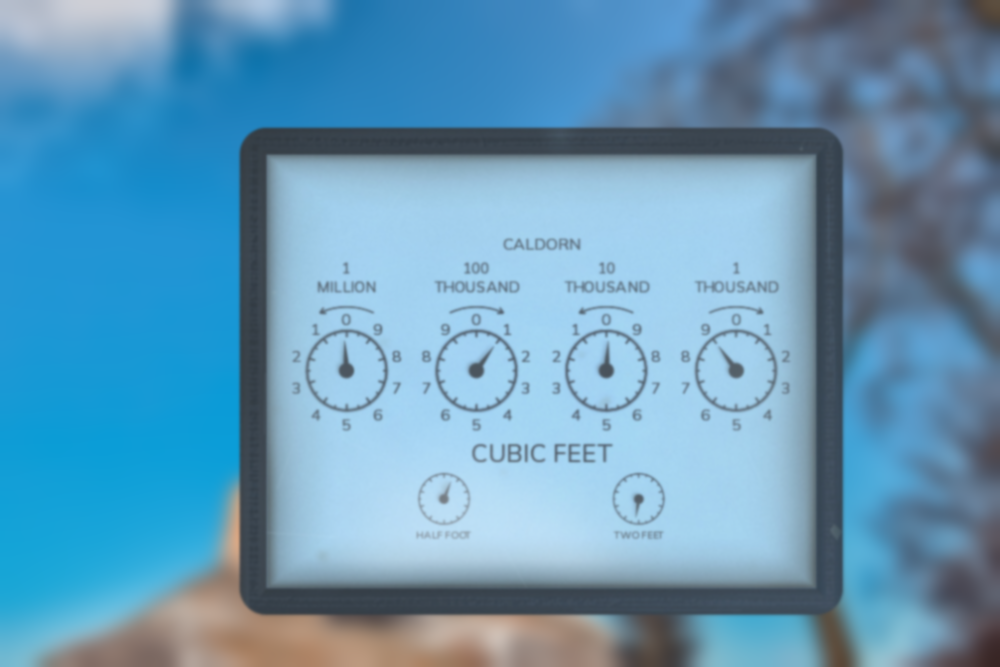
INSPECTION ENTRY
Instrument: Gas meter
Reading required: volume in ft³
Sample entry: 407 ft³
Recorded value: 9900 ft³
